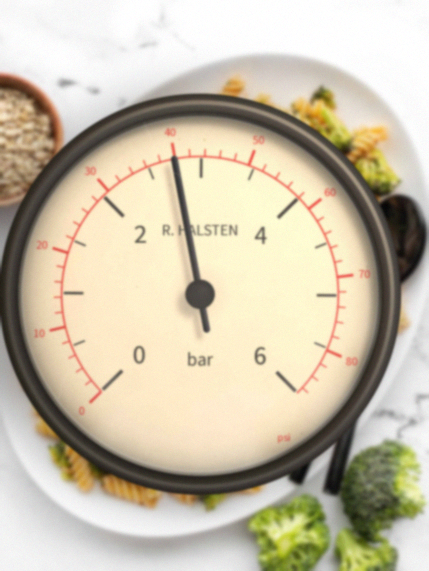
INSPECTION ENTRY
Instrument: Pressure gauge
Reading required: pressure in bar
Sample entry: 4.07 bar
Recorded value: 2.75 bar
